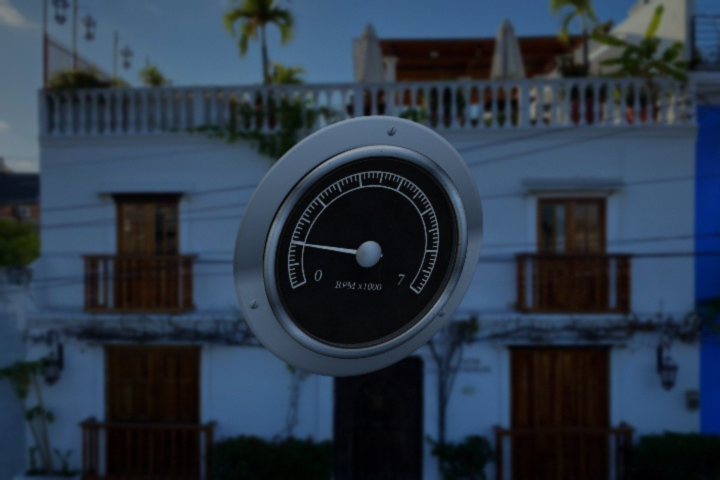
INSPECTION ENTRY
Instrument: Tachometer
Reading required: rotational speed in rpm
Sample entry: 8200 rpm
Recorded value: 1000 rpm
